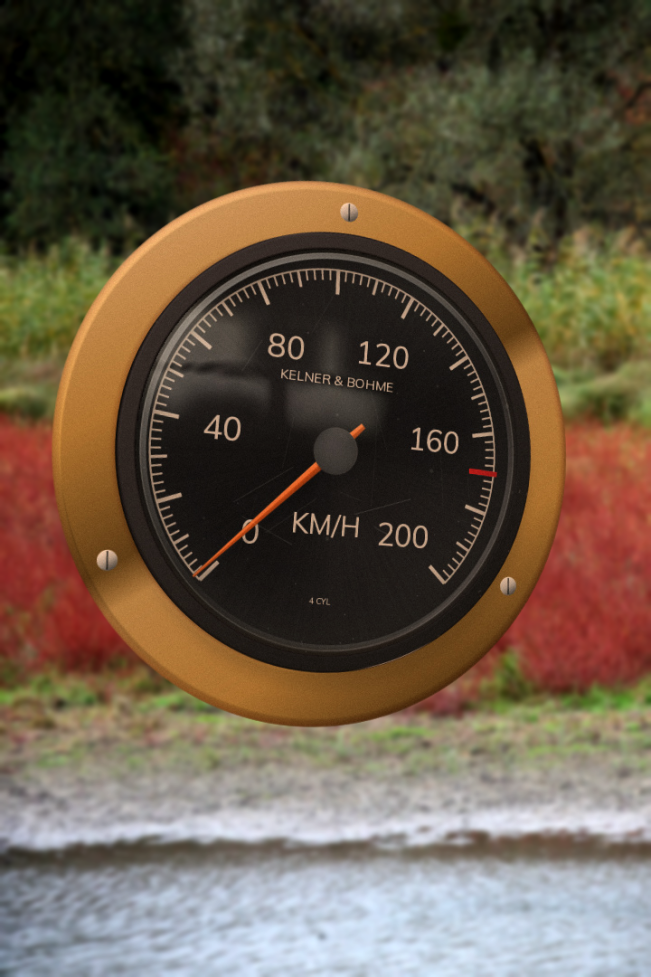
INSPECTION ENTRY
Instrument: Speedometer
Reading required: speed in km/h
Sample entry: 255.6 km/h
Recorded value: 2 km/h
